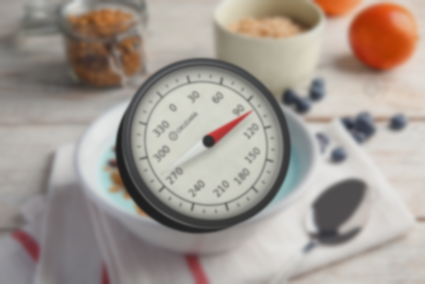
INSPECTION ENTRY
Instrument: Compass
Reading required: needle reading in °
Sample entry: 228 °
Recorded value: 100 °
